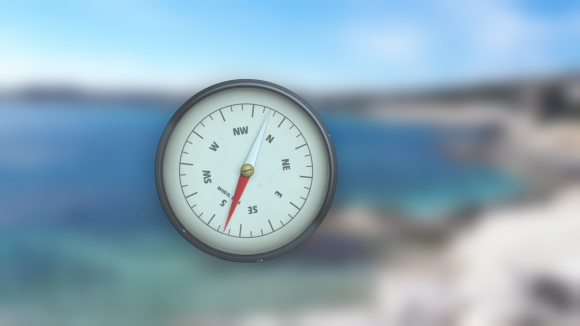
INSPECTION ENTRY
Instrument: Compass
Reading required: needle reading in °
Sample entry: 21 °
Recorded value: 165 °
